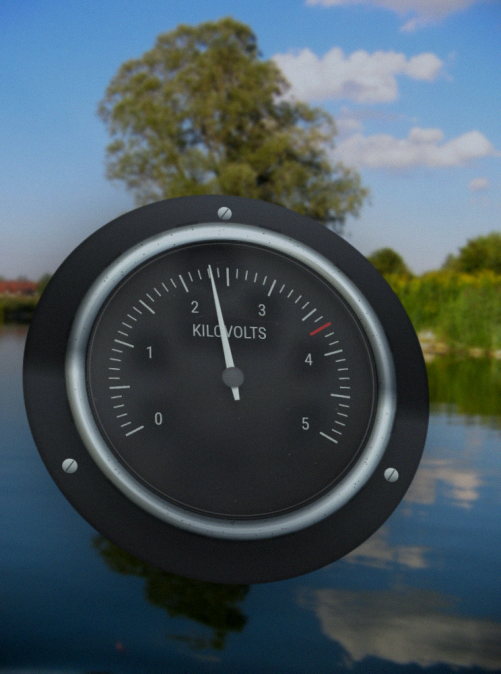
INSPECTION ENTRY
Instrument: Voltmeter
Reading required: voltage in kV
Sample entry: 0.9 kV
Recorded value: 2.3 kV
